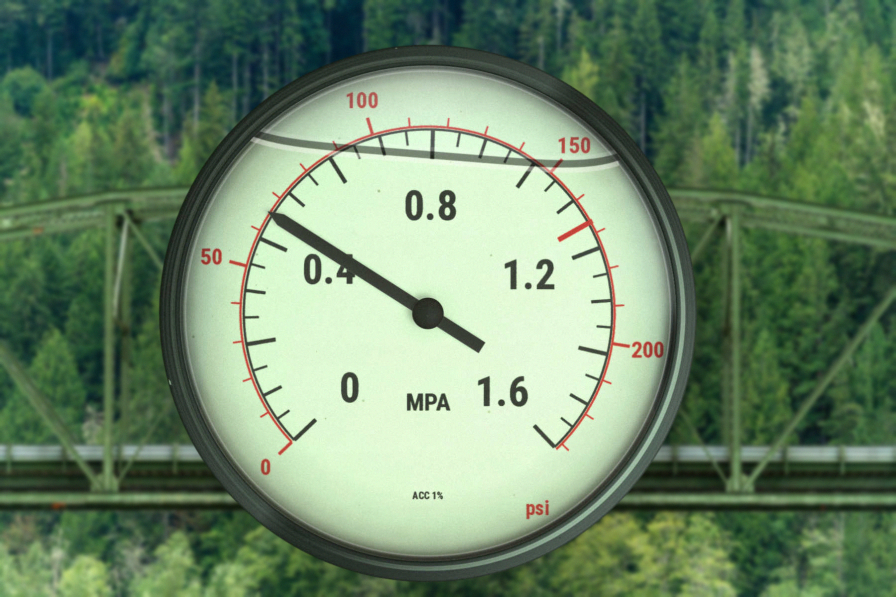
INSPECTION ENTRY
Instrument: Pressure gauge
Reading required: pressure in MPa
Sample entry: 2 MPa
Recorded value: 0.45 MPa
